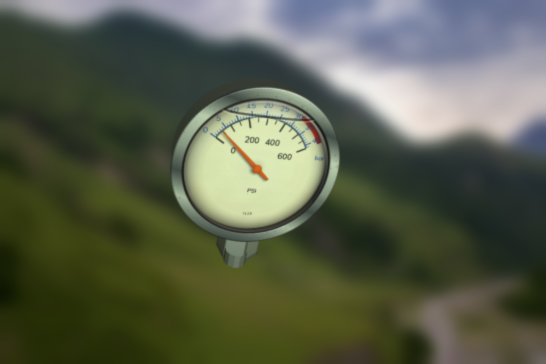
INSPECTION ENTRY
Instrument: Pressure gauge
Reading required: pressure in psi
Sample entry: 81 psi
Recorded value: 50 psi
